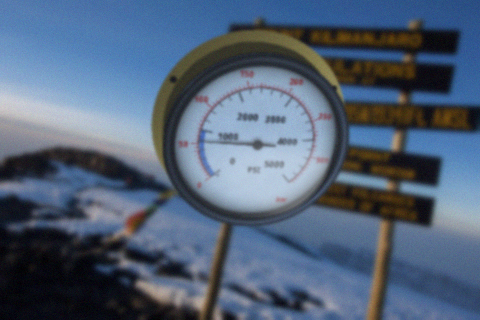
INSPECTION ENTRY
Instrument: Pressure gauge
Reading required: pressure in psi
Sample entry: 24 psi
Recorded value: 800 psi
